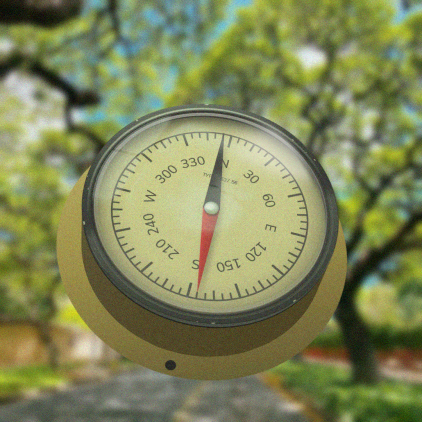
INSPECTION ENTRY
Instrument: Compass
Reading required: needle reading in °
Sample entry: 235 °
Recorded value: 175 °
